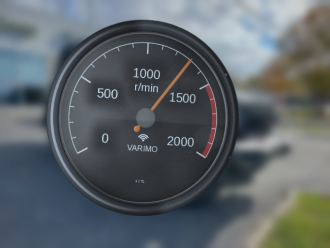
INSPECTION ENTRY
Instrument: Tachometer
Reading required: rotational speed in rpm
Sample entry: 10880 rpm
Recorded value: 1300 rpm
